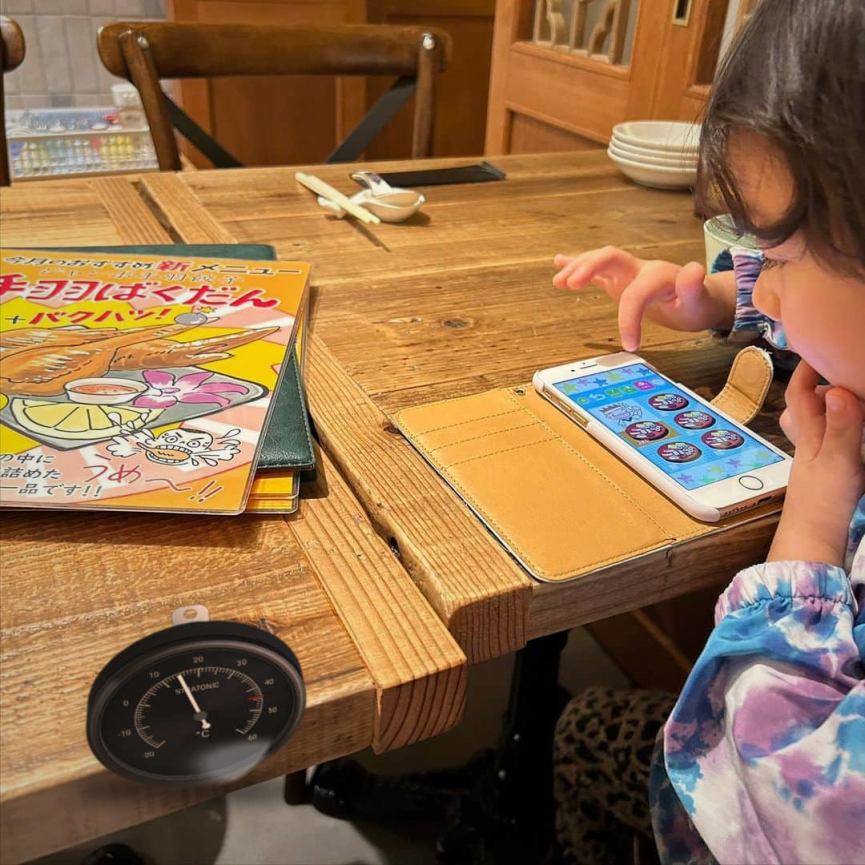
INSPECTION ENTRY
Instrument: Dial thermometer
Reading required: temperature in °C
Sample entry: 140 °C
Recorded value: 15 °C
